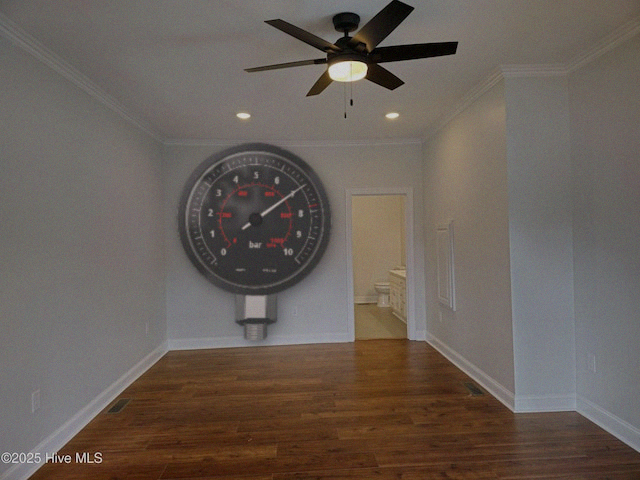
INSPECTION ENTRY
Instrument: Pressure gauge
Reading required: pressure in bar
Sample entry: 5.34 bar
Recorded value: 7 bar
